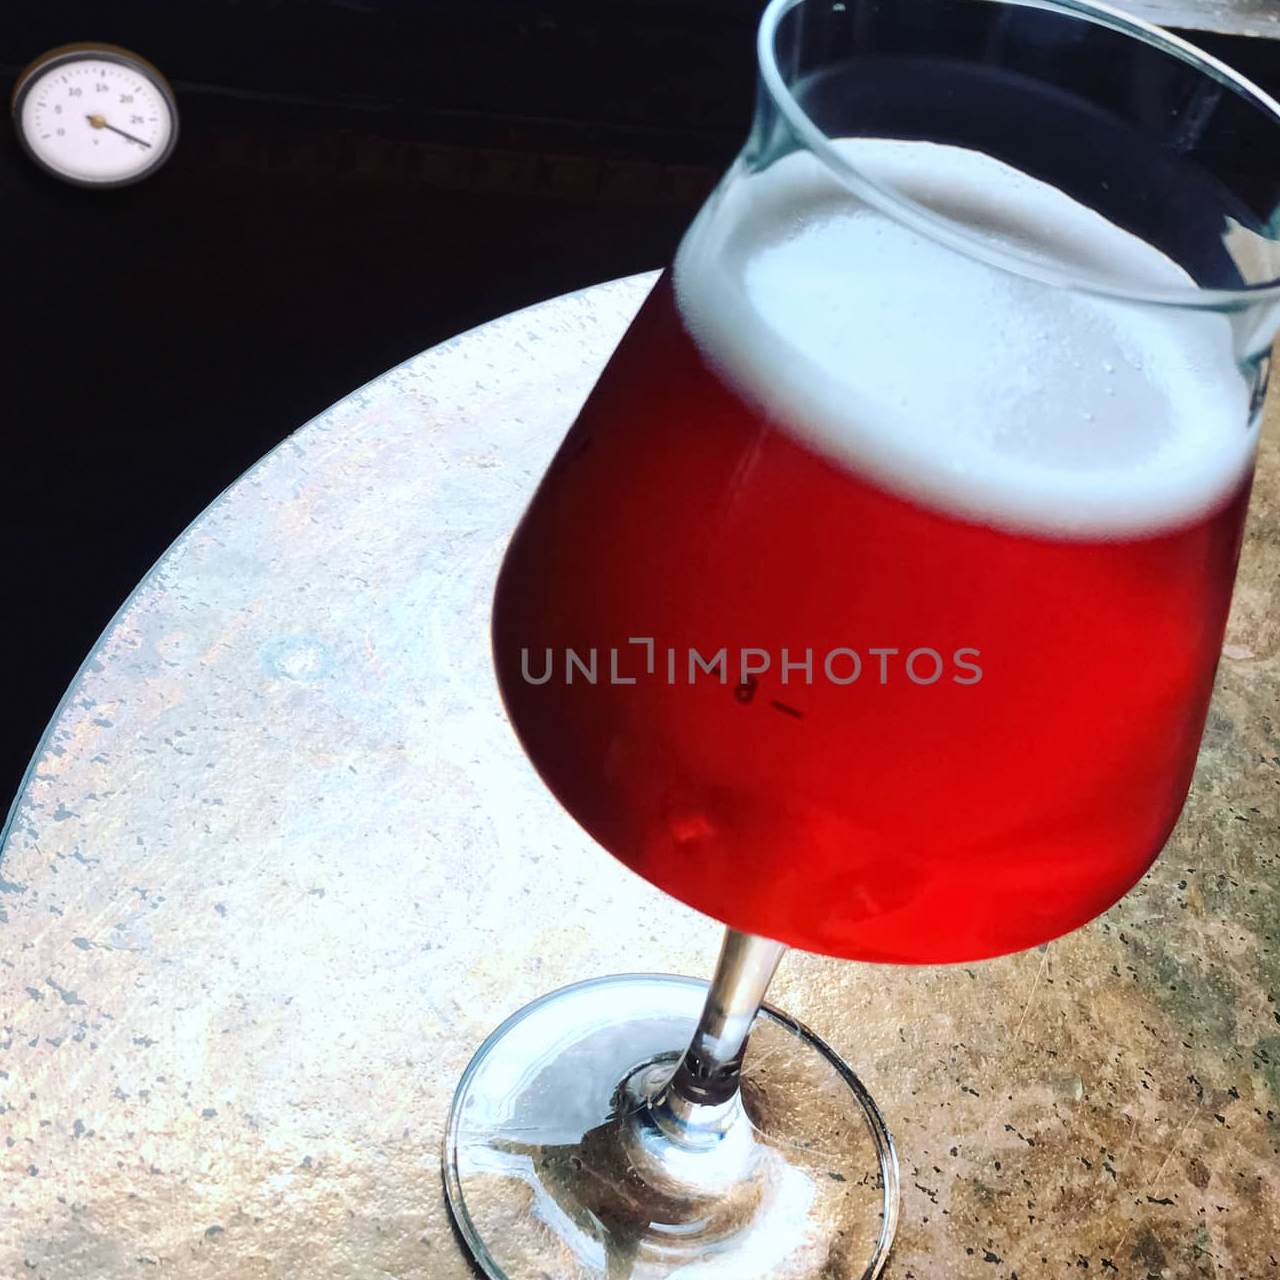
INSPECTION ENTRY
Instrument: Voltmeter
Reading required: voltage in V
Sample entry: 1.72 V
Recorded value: 29 V
